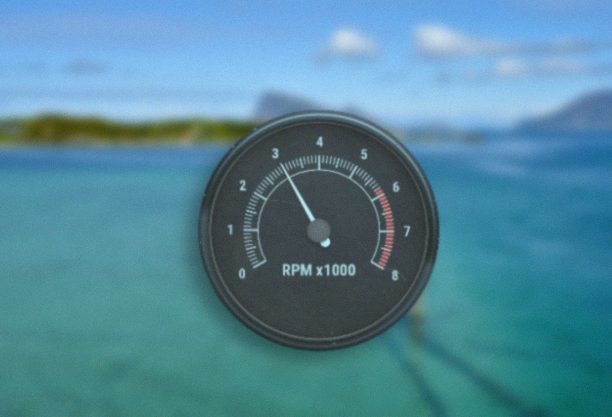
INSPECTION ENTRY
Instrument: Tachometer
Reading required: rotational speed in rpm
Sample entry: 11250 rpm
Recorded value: 3000 rpm
